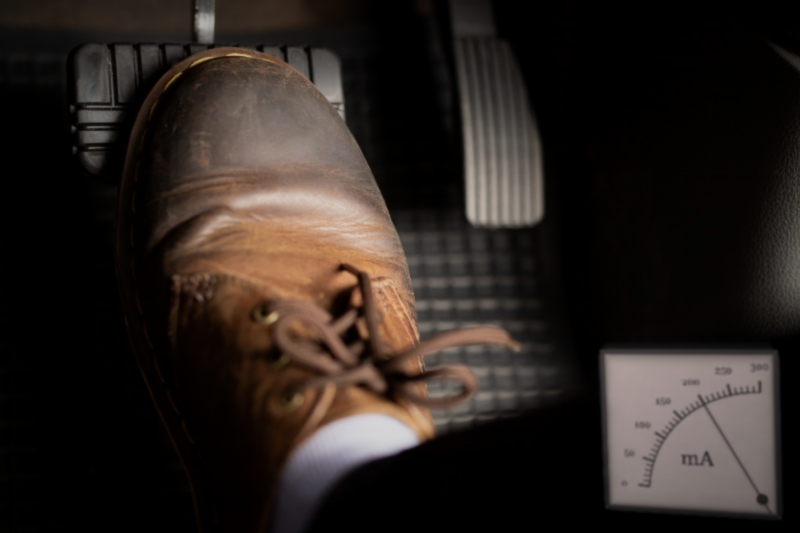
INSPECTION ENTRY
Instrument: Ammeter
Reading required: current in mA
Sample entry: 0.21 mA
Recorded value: 200 mA
